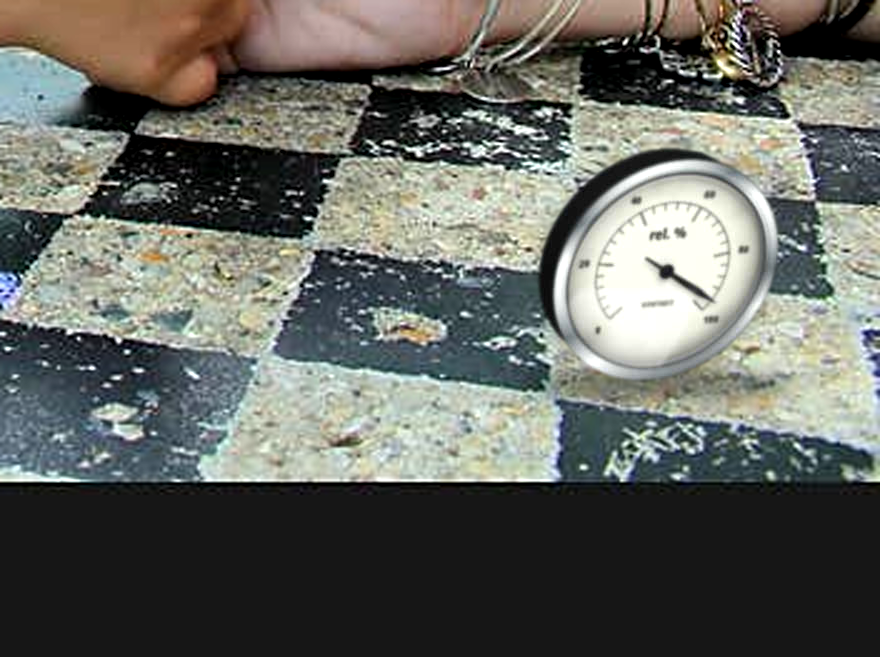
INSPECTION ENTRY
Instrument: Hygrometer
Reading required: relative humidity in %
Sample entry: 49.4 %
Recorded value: 96 %
